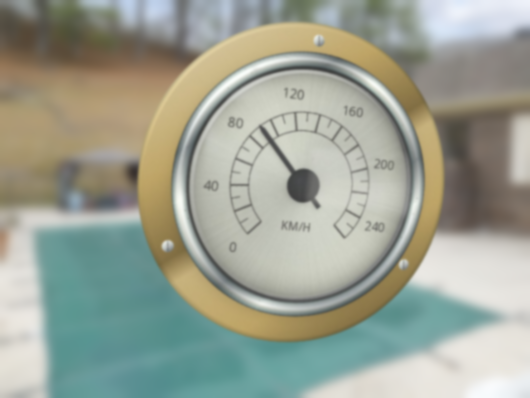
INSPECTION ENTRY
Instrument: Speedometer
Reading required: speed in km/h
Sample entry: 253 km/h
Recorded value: 90 km/h
